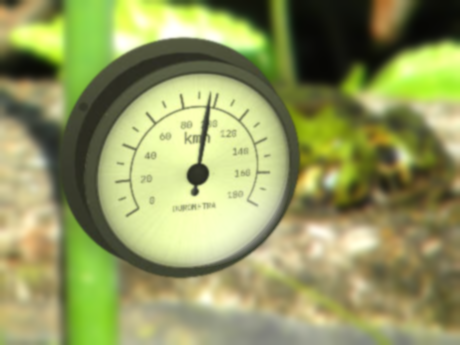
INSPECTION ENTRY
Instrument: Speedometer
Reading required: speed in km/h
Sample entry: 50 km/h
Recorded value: 95 km/h
